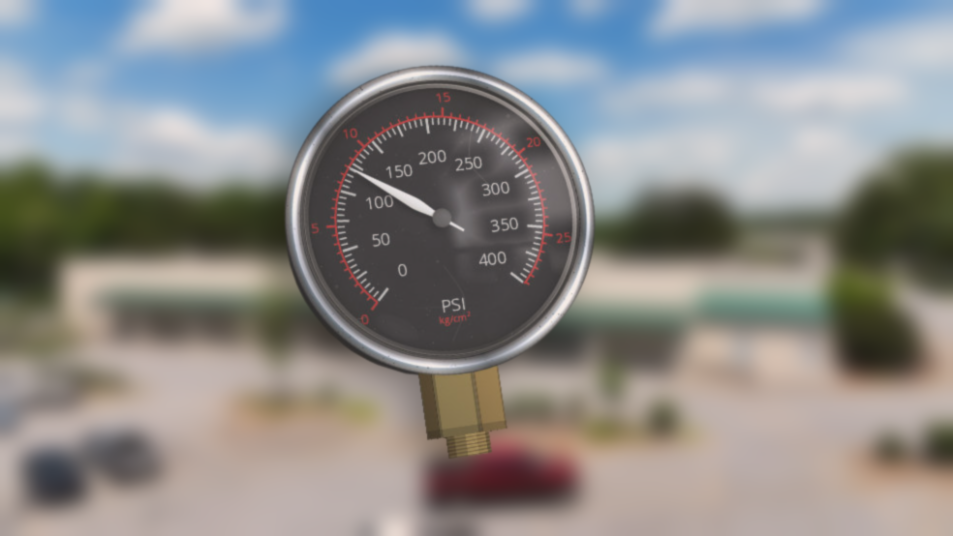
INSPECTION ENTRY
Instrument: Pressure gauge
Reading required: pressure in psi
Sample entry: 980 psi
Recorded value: 120 psi
